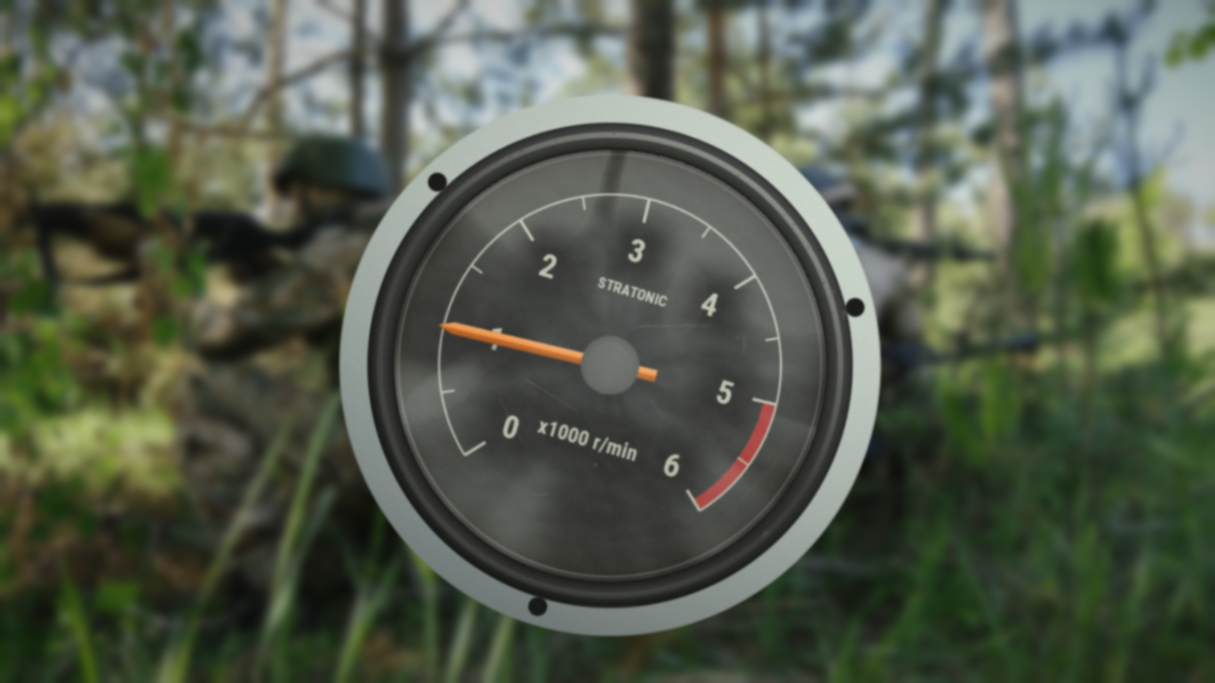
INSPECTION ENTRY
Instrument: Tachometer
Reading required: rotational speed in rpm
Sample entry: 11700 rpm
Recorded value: 1000 rpm
